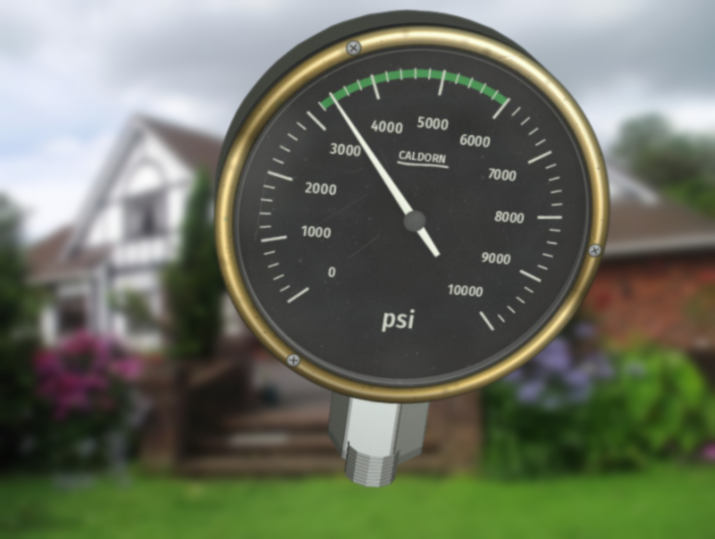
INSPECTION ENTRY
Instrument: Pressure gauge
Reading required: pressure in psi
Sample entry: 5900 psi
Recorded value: 3400 psi
